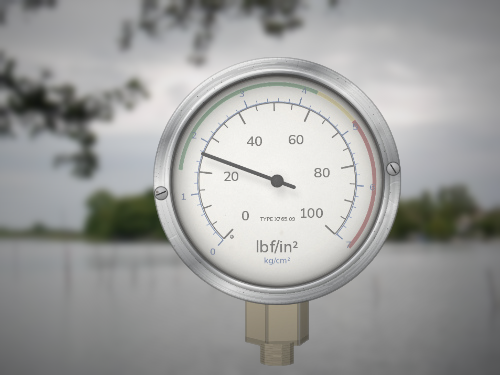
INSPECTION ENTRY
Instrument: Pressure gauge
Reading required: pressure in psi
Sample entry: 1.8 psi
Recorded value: 25 psi
